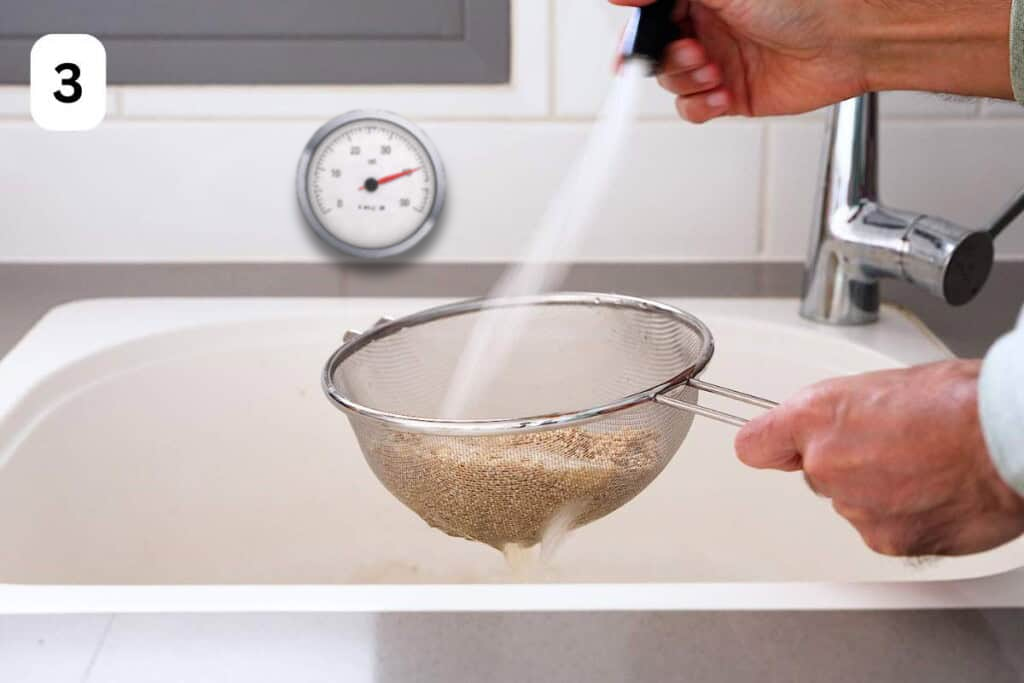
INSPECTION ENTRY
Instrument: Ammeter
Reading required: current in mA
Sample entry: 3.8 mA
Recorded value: 40 mA
